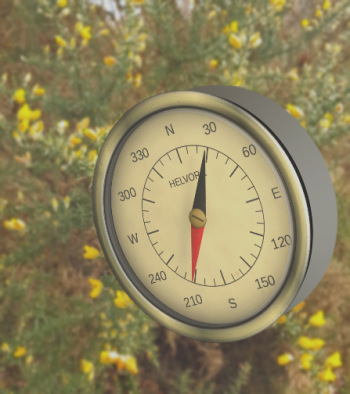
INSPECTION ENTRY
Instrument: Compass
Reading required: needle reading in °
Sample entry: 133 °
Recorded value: 210 °
